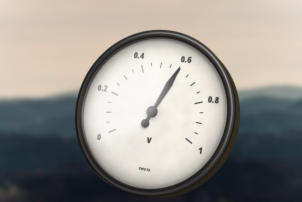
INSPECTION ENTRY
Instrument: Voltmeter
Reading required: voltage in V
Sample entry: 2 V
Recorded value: 0.6 V
